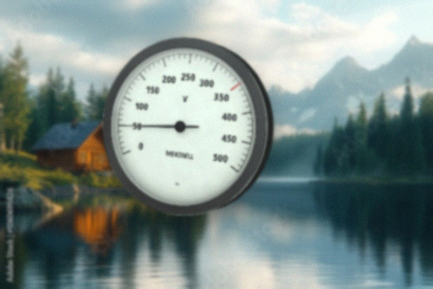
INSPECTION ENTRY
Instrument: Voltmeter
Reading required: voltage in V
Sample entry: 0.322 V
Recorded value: 50 V
